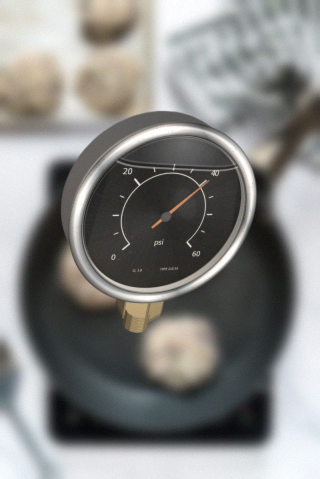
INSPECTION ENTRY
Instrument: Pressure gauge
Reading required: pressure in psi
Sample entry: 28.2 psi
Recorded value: 40 psi
